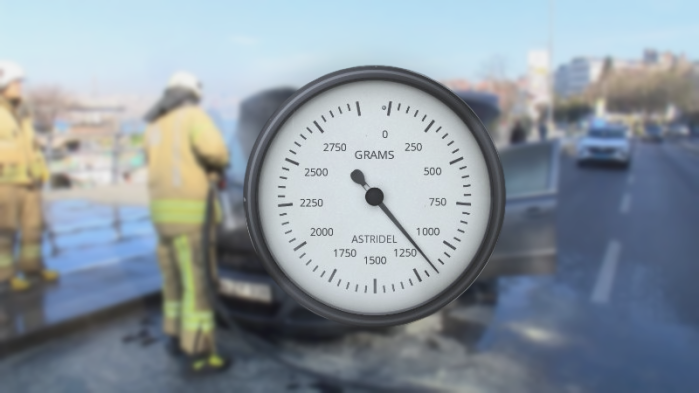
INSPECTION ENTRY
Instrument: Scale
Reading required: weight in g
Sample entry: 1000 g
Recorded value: 1150 g
